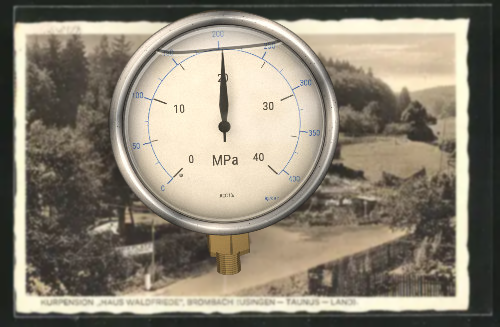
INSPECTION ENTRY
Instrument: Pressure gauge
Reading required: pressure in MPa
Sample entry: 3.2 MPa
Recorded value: 20 MPa
